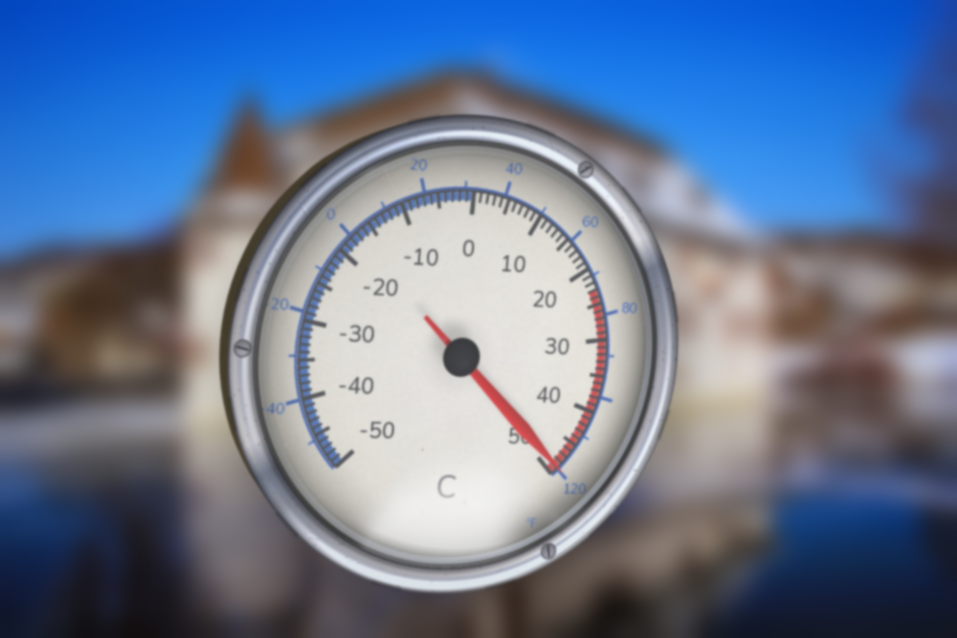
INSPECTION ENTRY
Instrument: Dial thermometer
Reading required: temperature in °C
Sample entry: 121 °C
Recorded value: 49 °C
